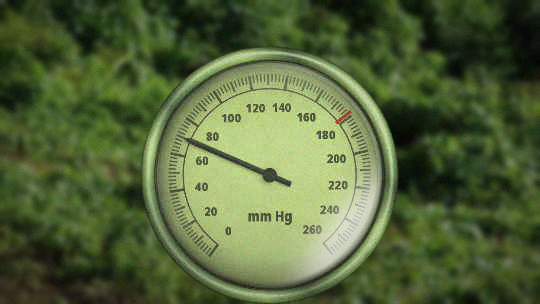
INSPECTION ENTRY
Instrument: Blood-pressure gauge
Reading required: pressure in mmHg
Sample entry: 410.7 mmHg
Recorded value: 70 mmHg
